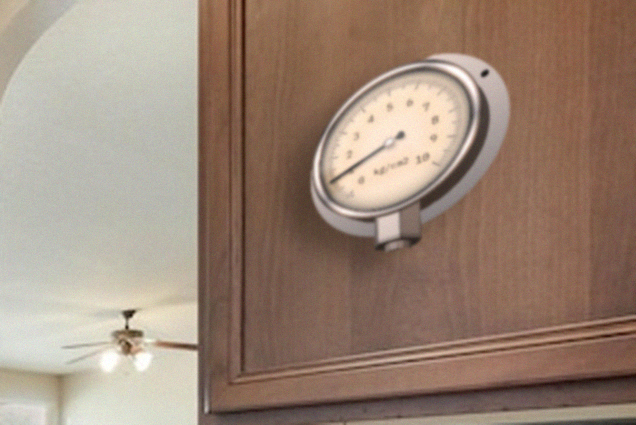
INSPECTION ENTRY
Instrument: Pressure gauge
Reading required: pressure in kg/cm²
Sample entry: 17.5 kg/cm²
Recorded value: 1 kg/cm²
